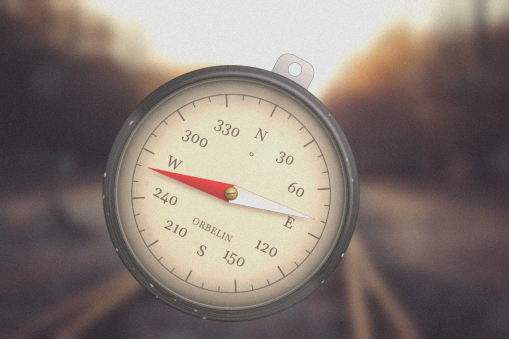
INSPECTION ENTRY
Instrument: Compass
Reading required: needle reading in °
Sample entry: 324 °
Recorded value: 260 °
